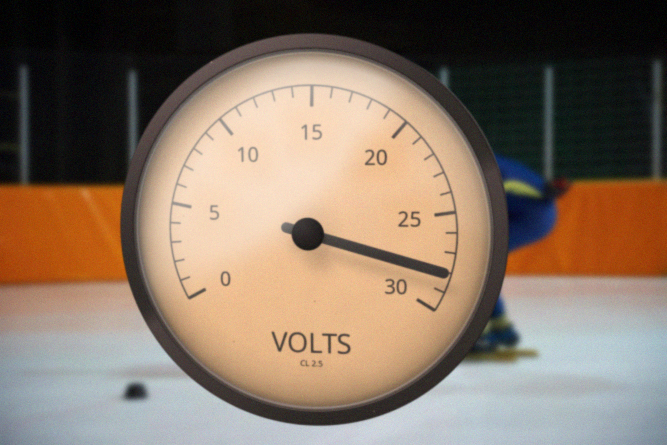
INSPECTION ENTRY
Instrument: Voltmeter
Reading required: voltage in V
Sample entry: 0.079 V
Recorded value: 28 V
